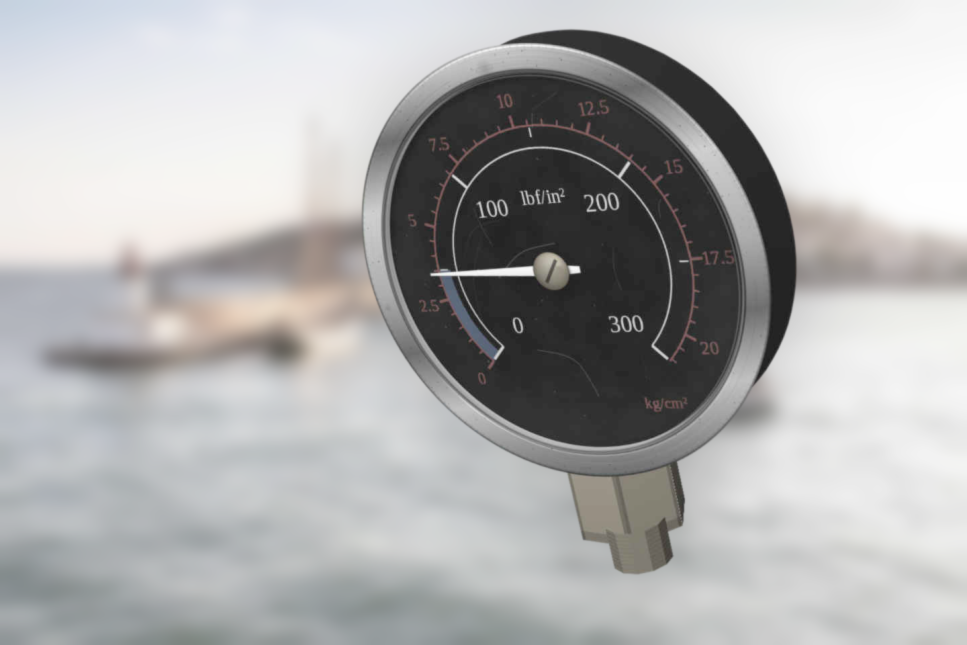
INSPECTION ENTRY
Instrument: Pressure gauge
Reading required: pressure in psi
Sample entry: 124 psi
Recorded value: 50 psi
